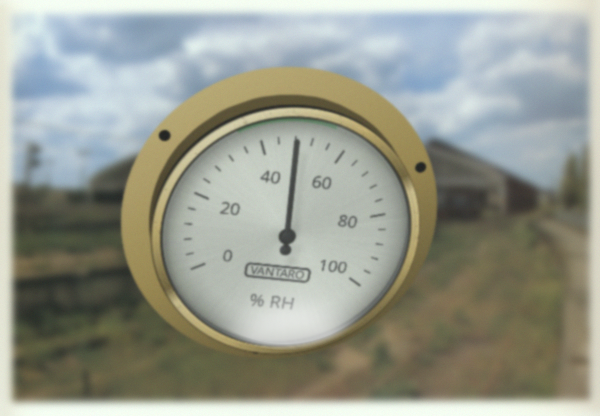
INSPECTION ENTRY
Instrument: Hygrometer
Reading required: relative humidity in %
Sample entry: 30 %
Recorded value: 48 %
